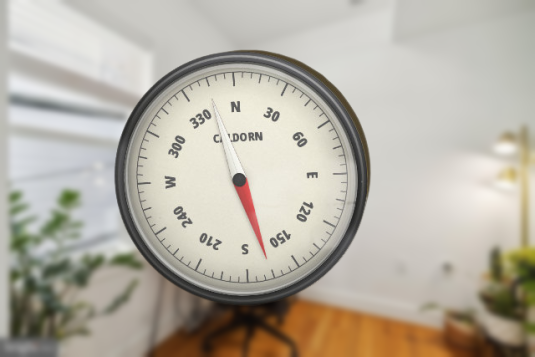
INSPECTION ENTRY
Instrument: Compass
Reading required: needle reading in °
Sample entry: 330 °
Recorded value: 165 °
